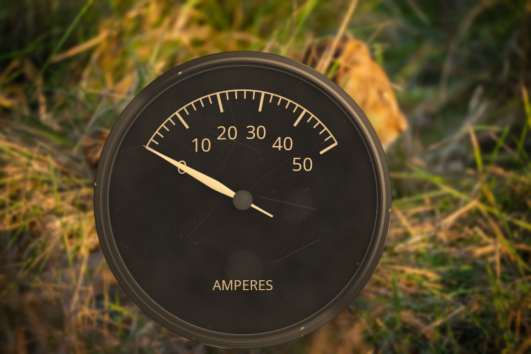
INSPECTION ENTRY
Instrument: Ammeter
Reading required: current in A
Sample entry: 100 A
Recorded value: 0 A
